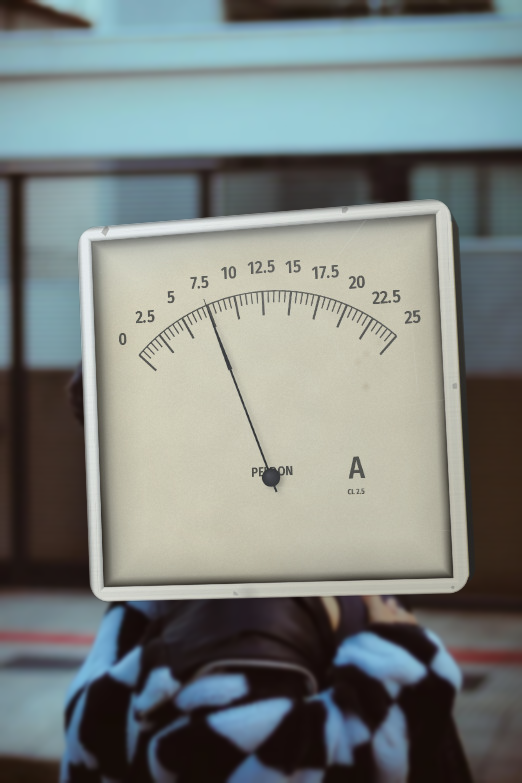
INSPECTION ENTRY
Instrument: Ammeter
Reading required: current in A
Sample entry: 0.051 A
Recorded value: 7.5 A
